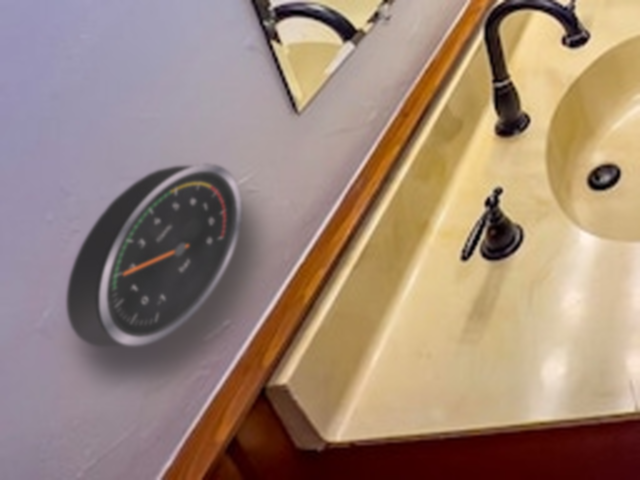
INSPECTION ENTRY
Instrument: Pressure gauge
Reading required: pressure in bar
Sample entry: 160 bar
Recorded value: 2 bar
